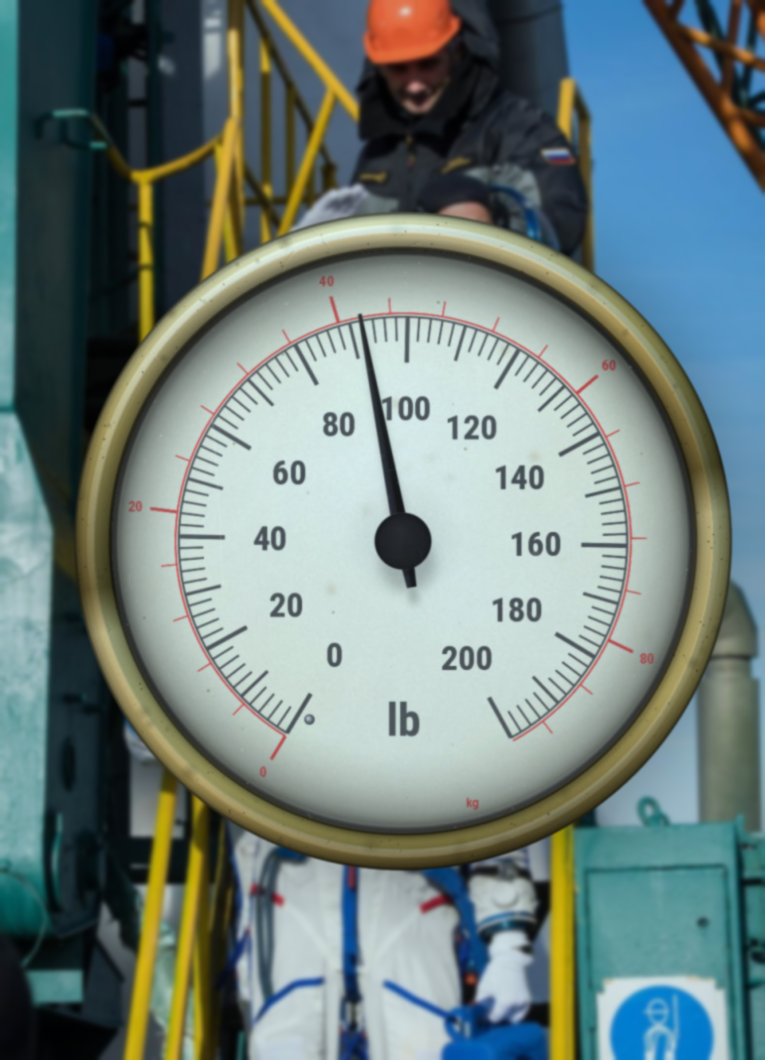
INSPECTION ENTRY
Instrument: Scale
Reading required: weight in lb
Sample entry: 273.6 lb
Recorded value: 92 lb
